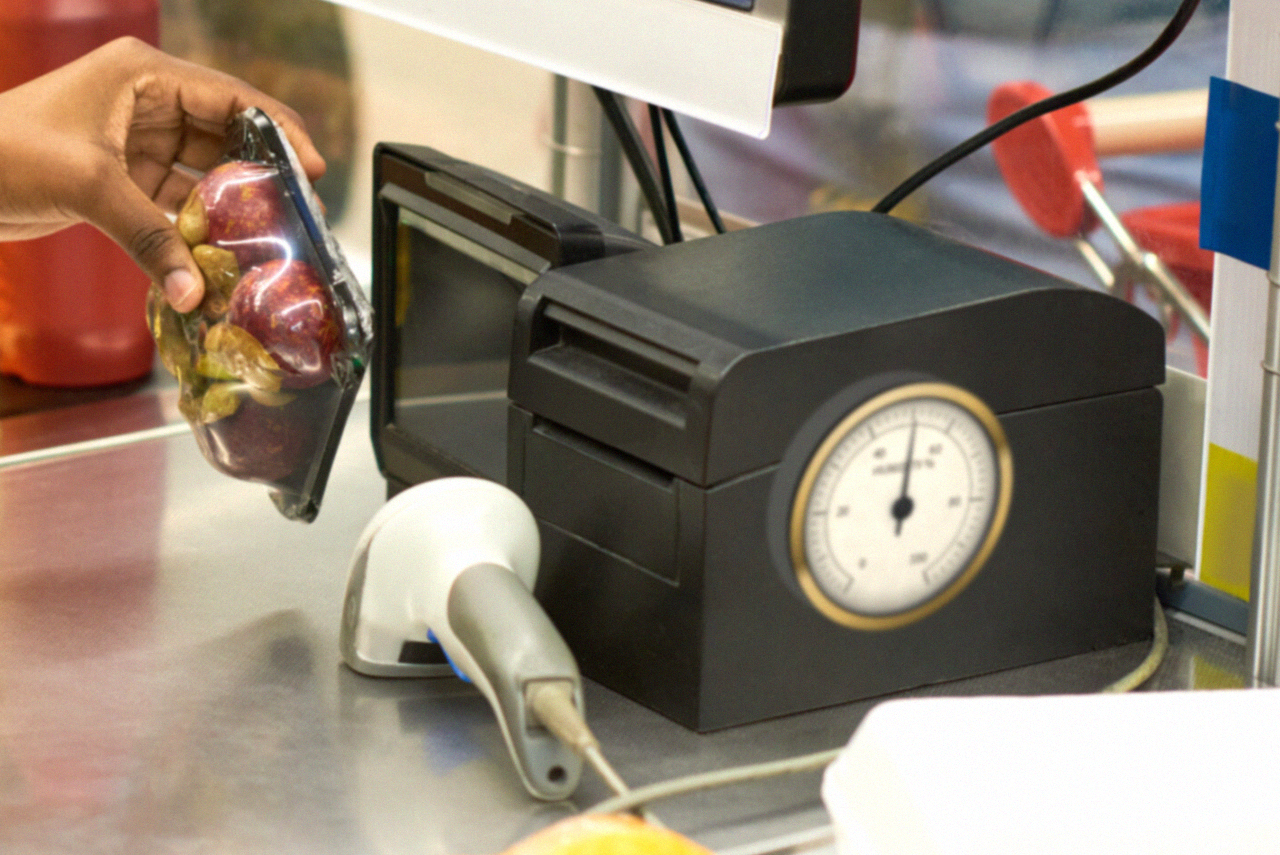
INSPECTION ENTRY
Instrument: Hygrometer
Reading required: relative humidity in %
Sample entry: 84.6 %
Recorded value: 50 %
